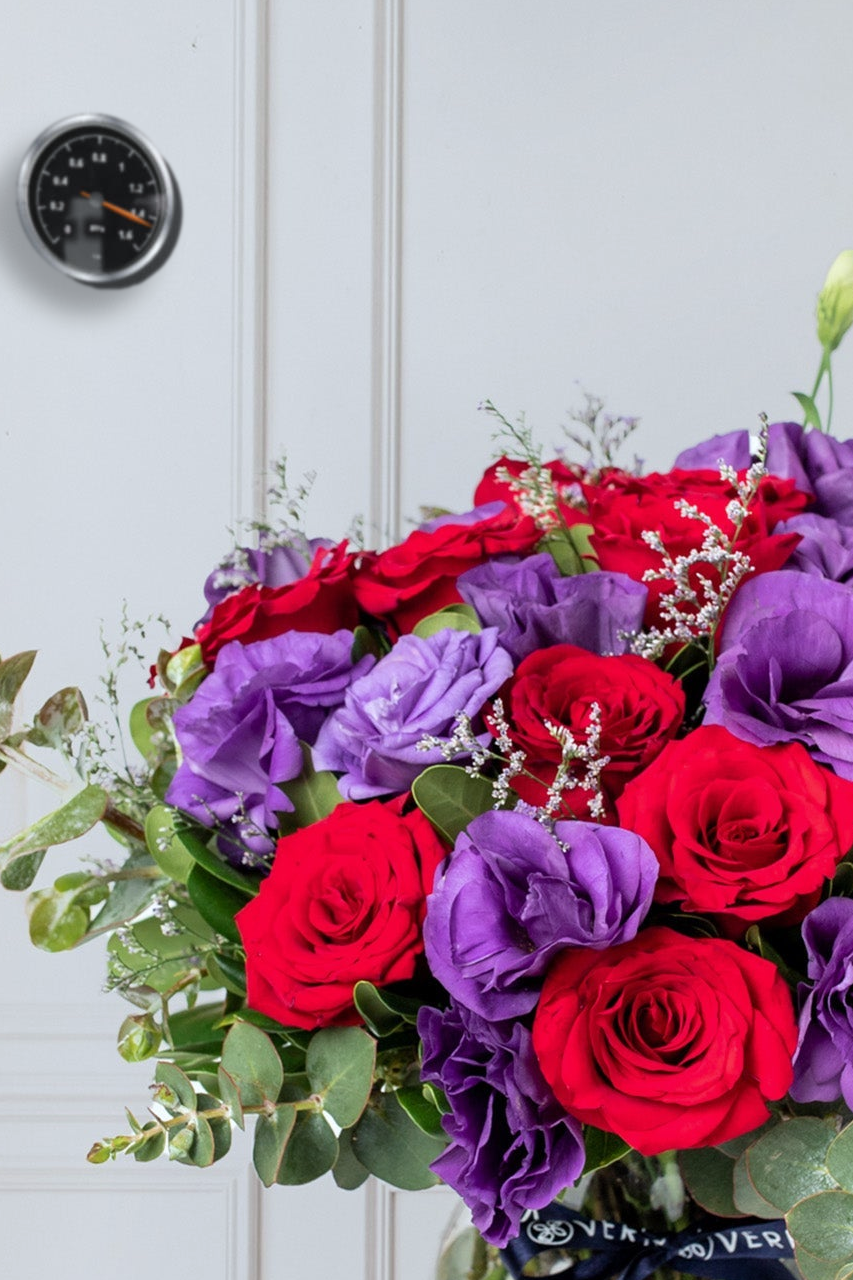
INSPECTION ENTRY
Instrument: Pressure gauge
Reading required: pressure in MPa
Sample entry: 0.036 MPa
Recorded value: 1.45 MPa
